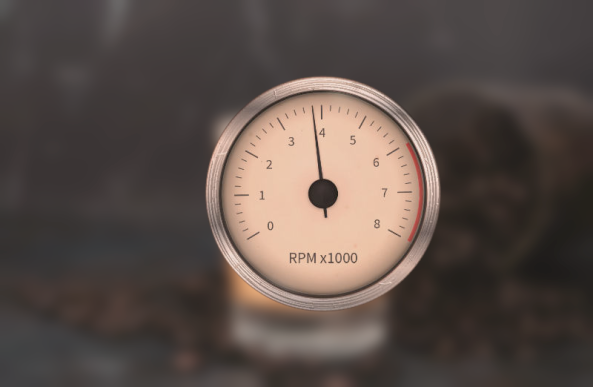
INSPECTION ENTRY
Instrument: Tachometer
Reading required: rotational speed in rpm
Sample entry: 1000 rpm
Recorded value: 3800 rpm
